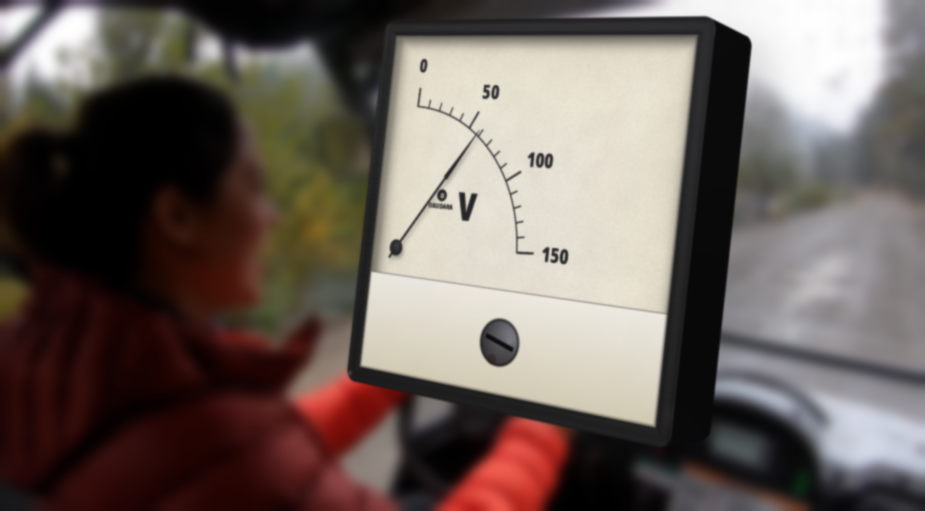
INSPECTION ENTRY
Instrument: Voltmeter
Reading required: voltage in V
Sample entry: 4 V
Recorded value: 60 V
